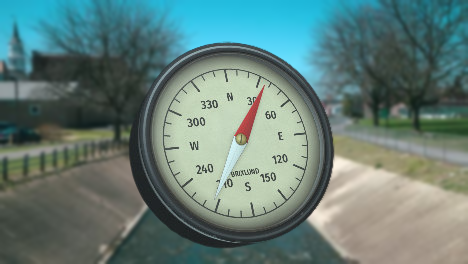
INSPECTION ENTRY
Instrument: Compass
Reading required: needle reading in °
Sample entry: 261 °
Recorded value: 35 °
